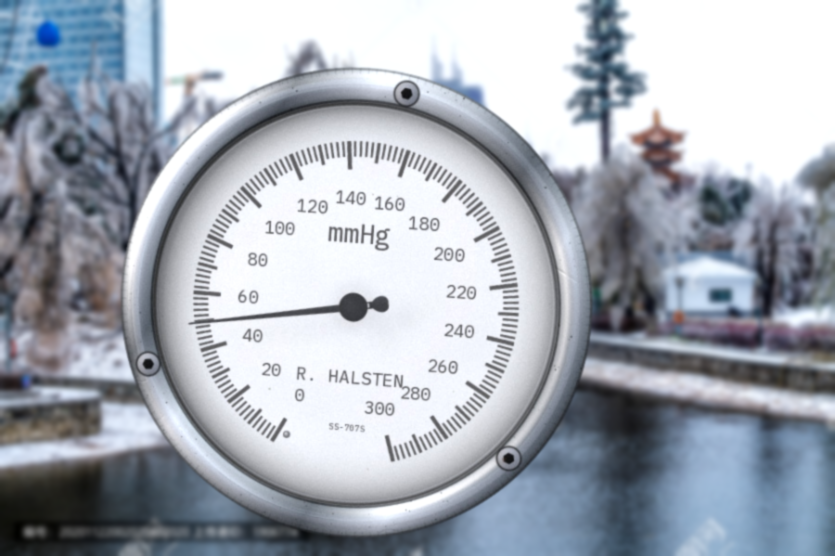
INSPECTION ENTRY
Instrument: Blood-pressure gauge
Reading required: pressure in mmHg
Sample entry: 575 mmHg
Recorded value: 50 mmHg
